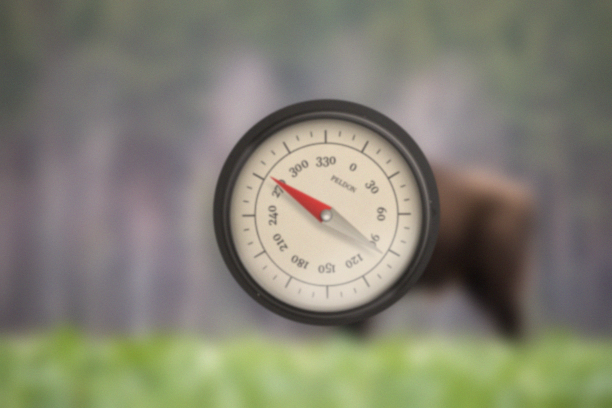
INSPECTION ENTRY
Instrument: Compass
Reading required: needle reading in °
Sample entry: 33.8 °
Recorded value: 275 °
